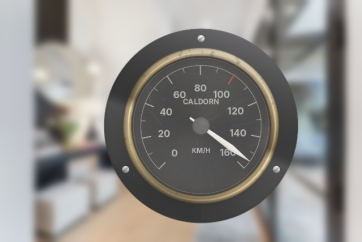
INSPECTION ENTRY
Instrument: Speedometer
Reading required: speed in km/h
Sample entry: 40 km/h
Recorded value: 155 km/h
